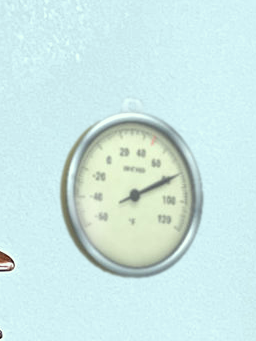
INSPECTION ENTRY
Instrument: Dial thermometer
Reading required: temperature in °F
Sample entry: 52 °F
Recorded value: 80 °F
